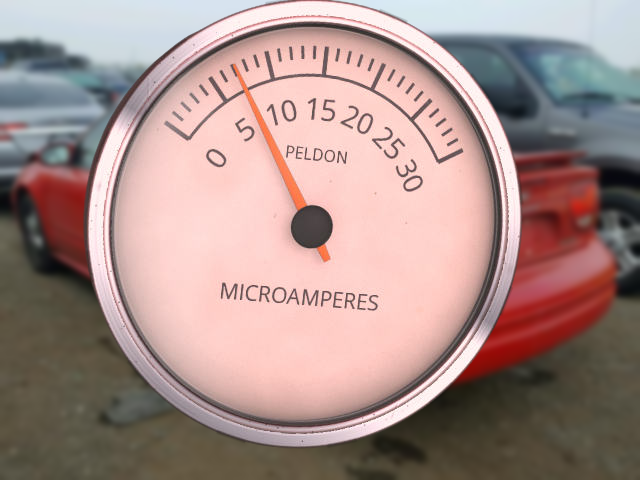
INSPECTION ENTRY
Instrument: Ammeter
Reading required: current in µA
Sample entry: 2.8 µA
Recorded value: 7 µA
